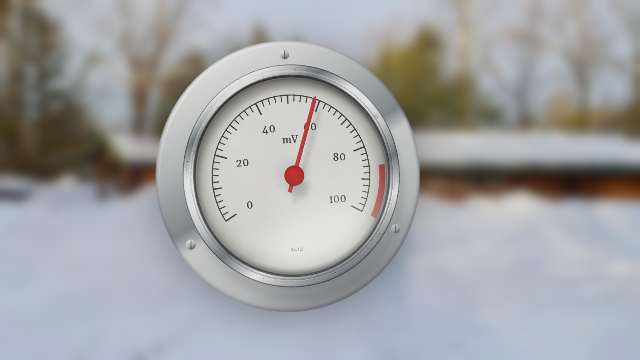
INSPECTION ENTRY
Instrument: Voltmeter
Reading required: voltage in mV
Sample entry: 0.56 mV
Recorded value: 58 mV
